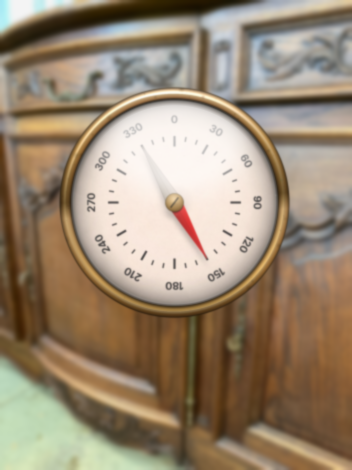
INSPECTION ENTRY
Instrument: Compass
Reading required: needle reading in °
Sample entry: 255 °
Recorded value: 150 °
